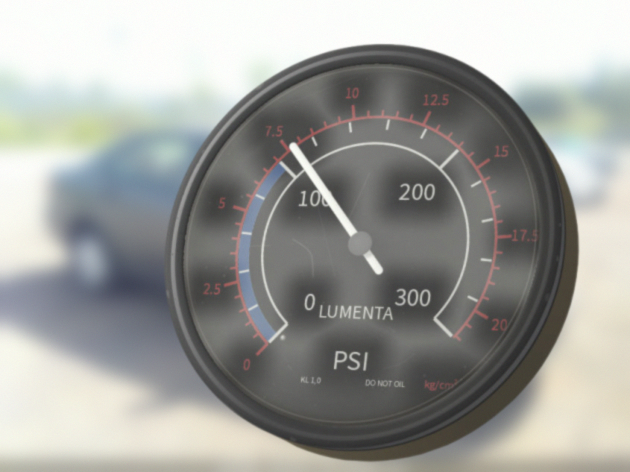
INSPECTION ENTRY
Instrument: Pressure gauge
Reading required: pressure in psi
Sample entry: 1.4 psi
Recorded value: 110 psi
